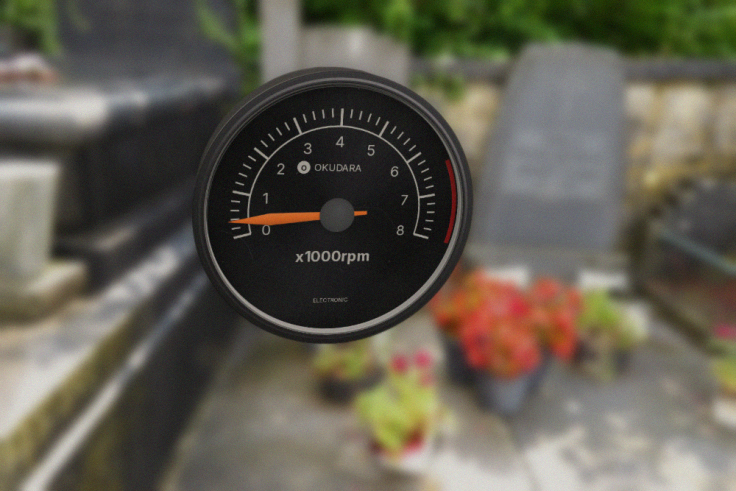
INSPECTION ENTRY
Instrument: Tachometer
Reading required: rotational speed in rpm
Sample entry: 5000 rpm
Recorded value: 400 rpm
